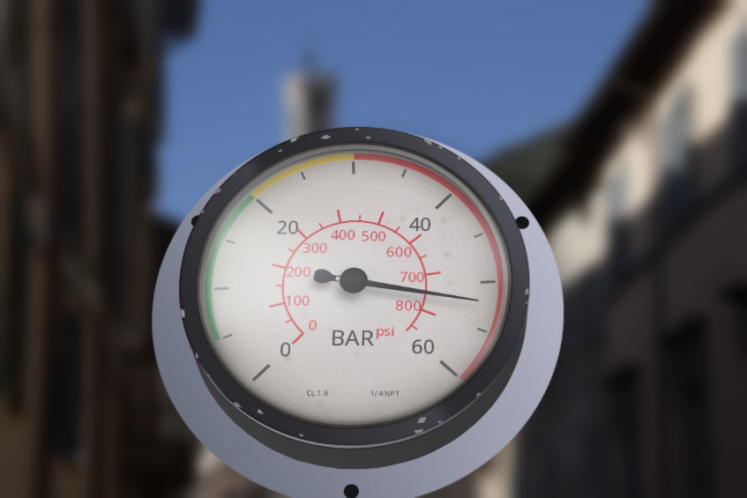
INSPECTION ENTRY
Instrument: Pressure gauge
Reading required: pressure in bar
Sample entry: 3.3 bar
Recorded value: 52.5 bar
